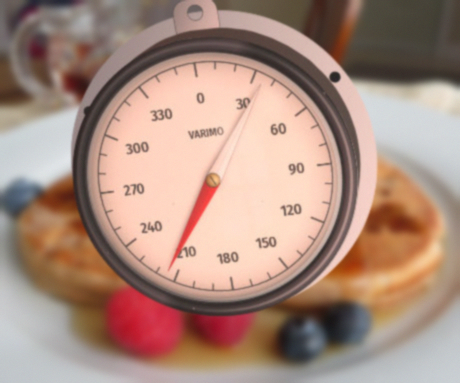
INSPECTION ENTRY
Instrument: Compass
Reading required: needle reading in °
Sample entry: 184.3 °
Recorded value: 215 °
